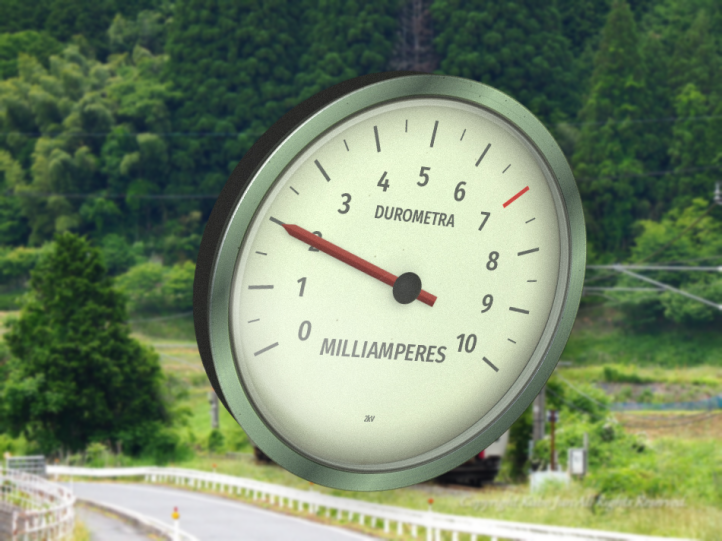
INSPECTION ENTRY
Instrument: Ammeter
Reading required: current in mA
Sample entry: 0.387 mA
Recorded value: 2 mA
